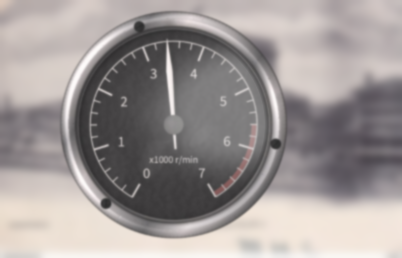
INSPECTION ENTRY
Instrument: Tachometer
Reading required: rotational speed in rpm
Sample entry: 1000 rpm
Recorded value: 3400 rpm
